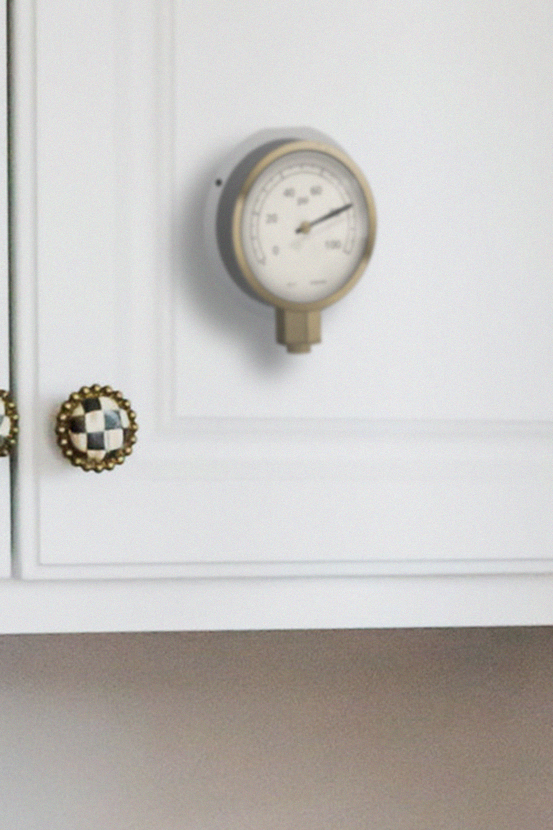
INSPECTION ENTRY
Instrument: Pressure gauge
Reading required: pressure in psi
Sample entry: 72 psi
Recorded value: 80 psi
